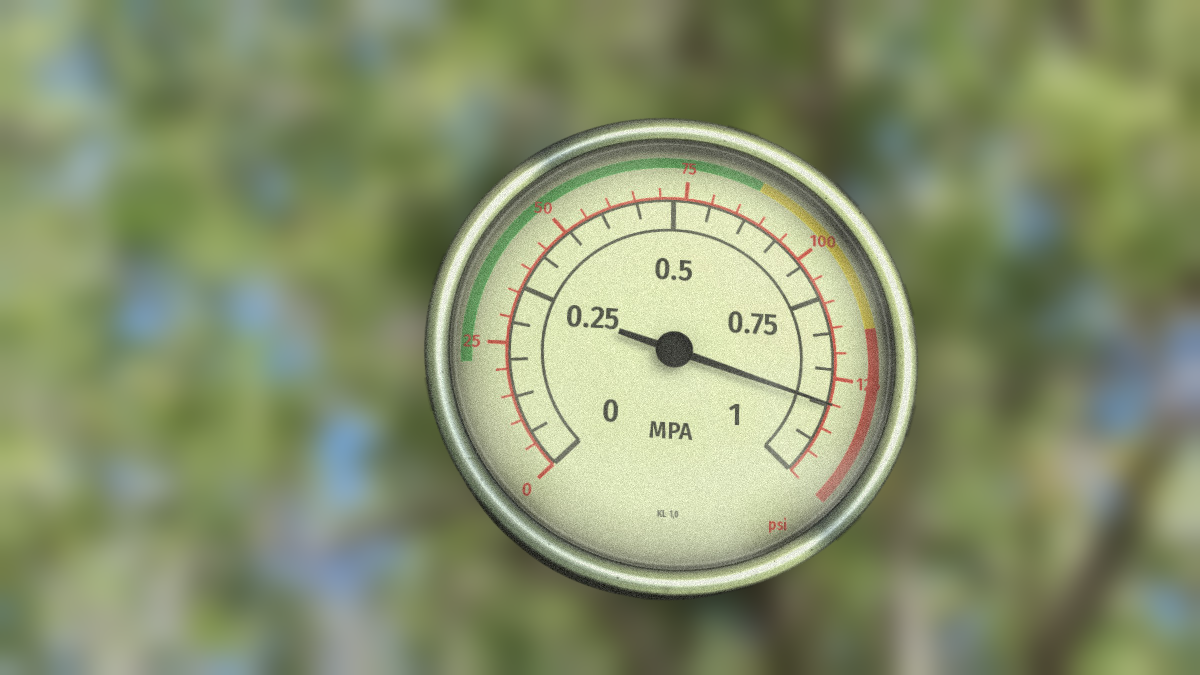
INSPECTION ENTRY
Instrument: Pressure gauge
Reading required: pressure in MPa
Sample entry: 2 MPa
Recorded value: 0.9 MPa
